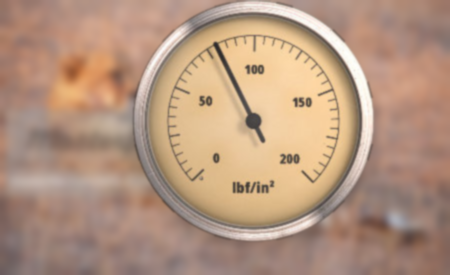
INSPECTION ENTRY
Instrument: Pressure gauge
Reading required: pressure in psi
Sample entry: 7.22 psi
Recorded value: 80 psi
